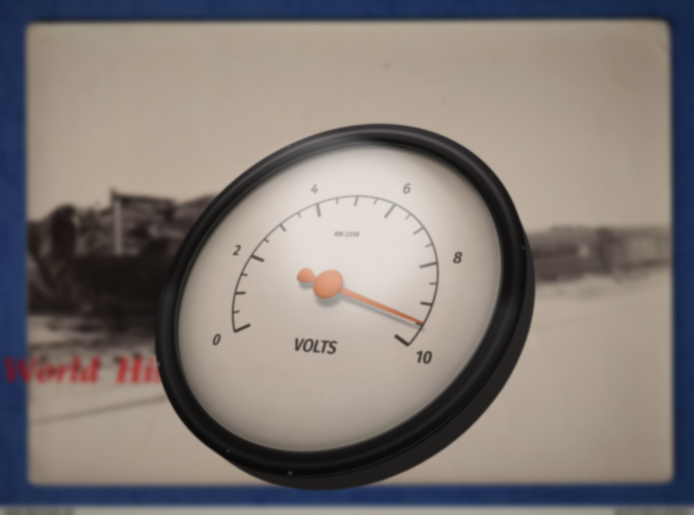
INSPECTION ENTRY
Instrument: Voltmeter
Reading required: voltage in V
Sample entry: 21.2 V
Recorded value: 9.5 V
